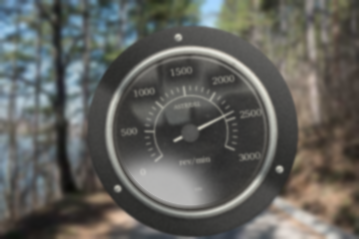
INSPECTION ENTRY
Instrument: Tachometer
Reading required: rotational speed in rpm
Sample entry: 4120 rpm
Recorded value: 2400 rpm
